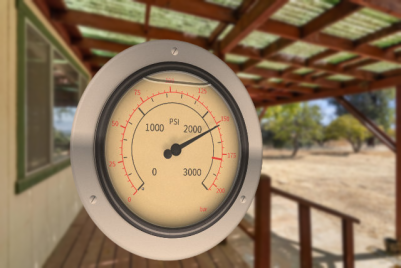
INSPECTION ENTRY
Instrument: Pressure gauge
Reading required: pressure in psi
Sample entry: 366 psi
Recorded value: 2200 psi
